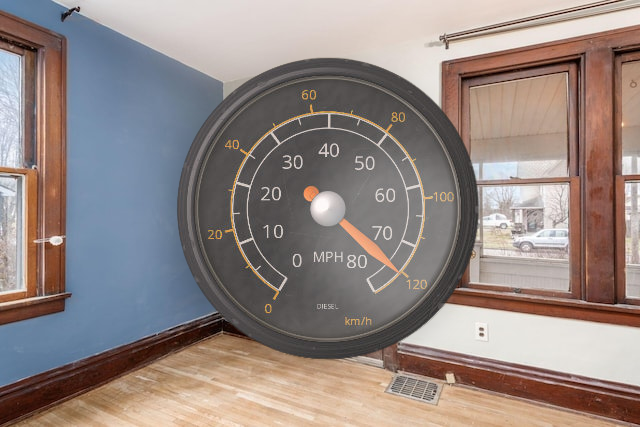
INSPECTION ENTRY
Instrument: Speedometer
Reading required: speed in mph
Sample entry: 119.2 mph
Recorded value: 75 mph
